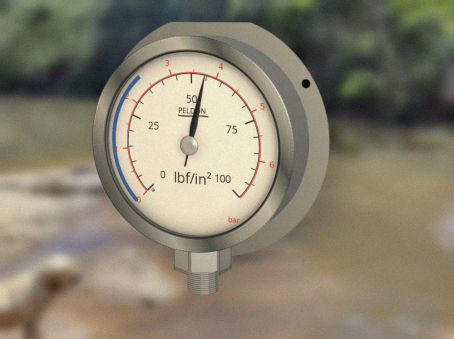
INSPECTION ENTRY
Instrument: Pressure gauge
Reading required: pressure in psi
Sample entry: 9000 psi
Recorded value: 55 psi
